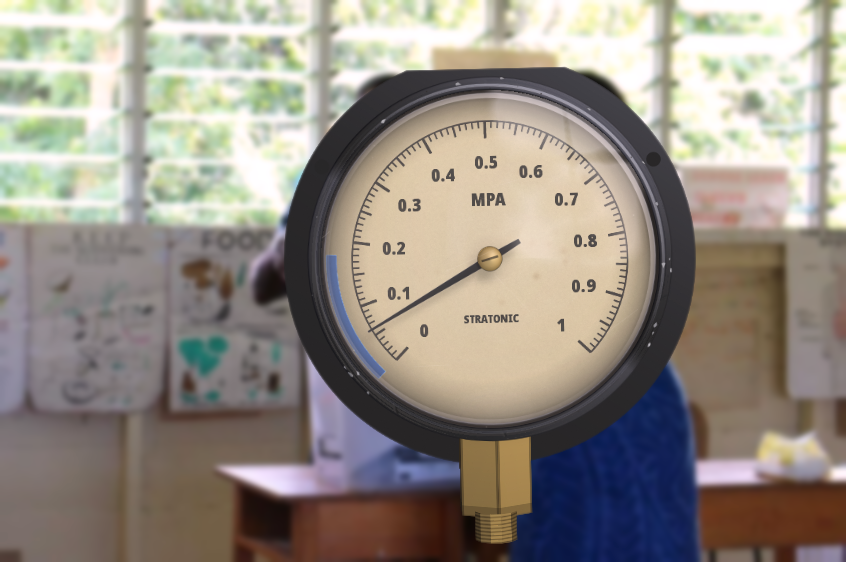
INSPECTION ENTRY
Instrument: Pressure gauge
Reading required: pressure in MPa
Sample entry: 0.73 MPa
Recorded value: 0.06 MPa
